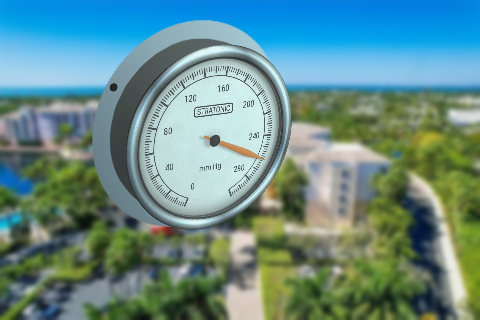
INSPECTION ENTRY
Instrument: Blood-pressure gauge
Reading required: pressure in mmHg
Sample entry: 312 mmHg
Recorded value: 260 mmHg
